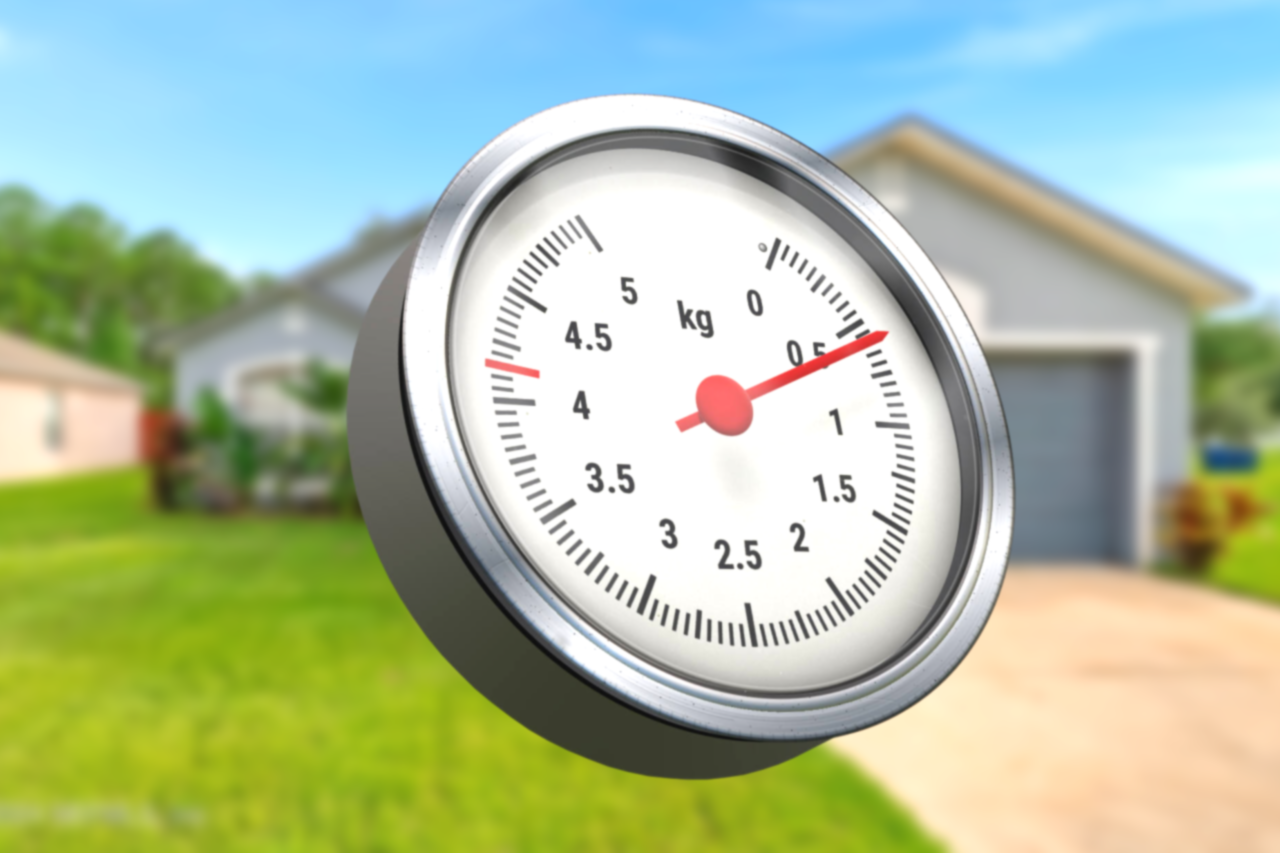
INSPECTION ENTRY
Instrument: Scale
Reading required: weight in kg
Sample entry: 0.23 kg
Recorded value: 0.6 kg
